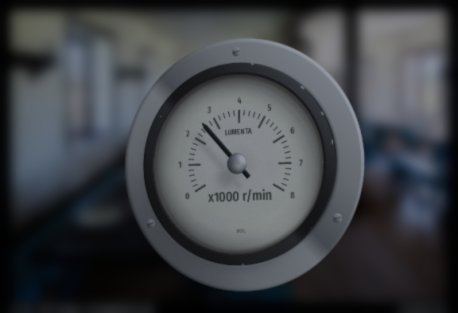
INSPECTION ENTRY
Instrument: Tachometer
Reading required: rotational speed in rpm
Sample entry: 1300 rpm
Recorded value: 2600 rpm
